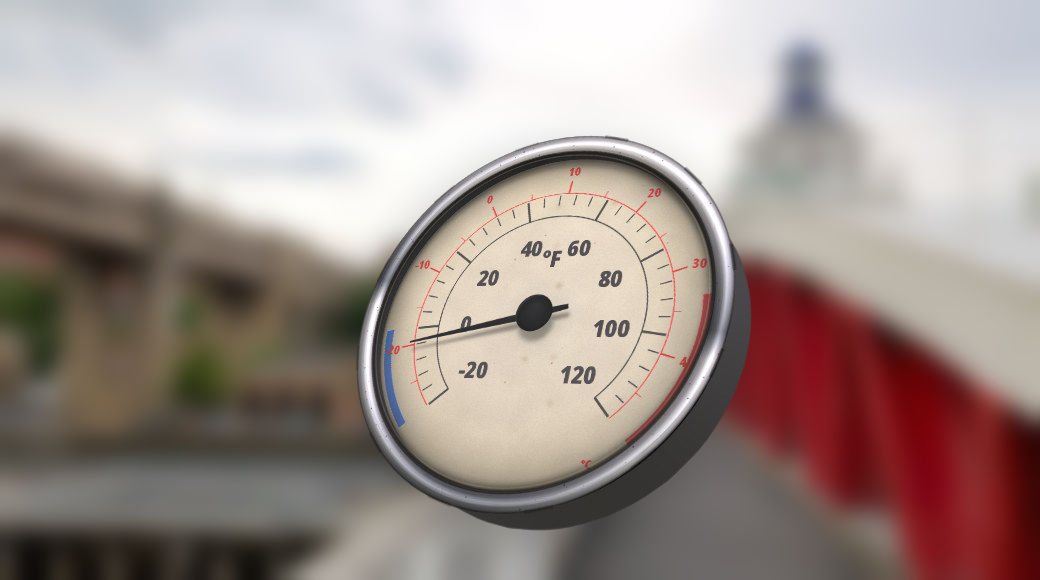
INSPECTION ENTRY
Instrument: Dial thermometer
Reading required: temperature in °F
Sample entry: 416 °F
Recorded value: -4 °F
